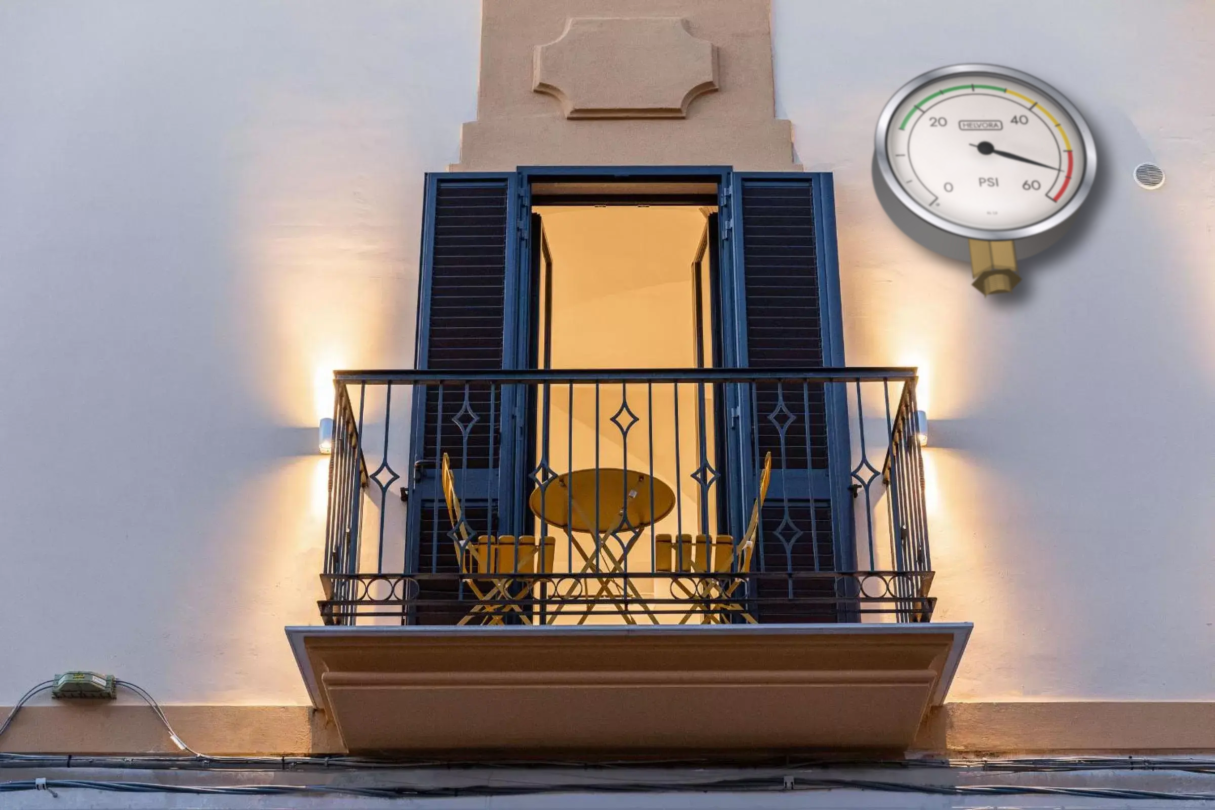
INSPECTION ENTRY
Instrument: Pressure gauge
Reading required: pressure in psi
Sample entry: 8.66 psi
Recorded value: 55 psi
